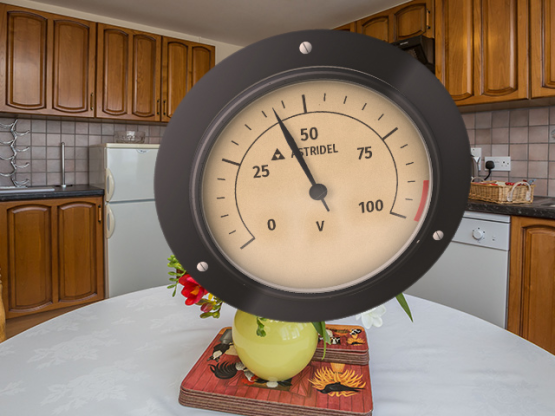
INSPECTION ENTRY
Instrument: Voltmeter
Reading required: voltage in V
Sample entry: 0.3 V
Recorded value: 42.5 V
